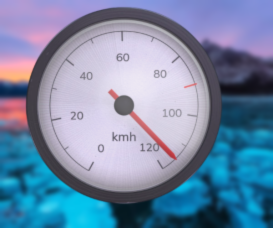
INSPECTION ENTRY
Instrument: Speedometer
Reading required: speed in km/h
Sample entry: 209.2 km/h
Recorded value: 115 km/h
